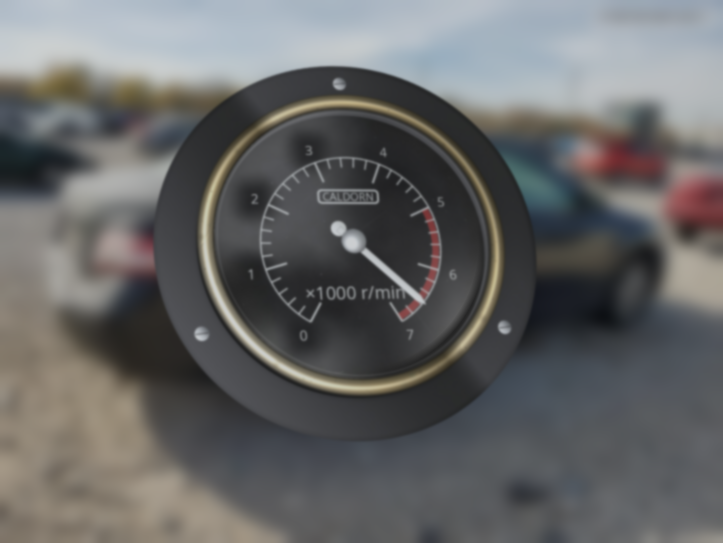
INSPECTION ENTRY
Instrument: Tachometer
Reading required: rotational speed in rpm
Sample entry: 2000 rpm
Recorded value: 6600 rpm
